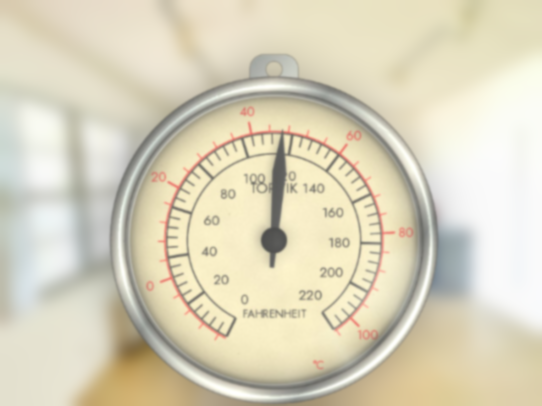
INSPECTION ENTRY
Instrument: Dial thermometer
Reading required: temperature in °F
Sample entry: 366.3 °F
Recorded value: 116 °F
